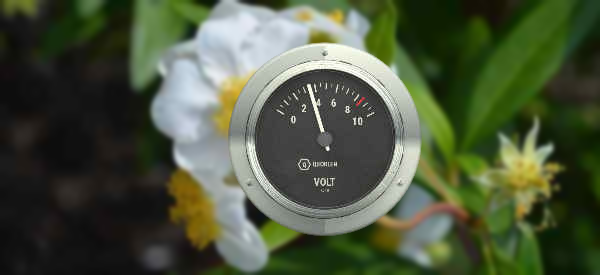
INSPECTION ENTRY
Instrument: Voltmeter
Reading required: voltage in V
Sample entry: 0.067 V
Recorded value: 3.5 V
